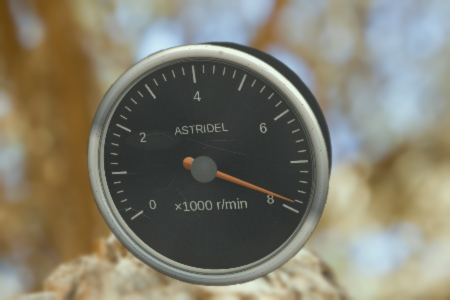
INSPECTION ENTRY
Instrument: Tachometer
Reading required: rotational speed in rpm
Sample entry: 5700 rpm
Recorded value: 7800 rpm
